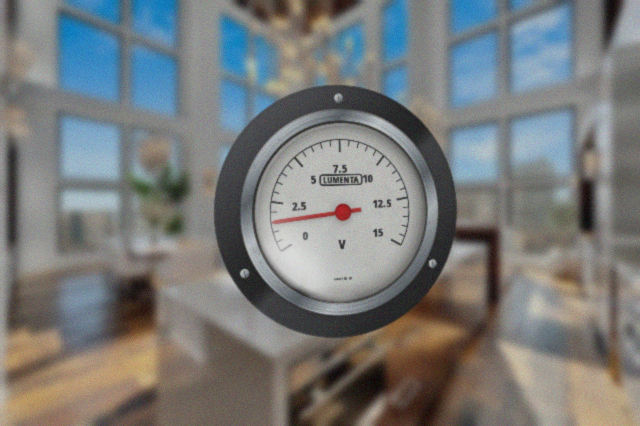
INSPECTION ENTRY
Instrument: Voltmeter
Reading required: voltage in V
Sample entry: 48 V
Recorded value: 1.5 V
